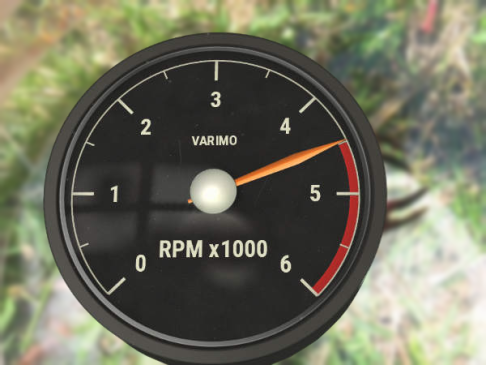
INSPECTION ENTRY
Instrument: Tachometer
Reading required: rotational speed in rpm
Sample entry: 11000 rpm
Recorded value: 4500 rpm
